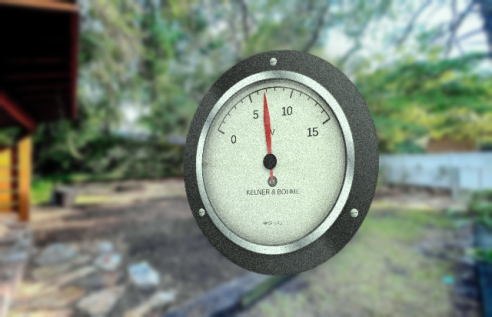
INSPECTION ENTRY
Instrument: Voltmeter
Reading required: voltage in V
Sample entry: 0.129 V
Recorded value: 7 V
